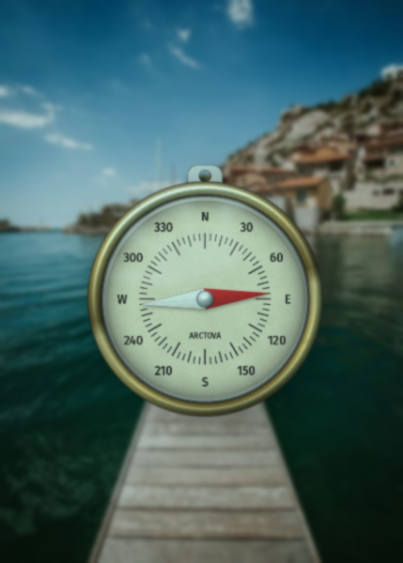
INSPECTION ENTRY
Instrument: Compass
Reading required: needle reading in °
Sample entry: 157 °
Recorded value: 85 °
